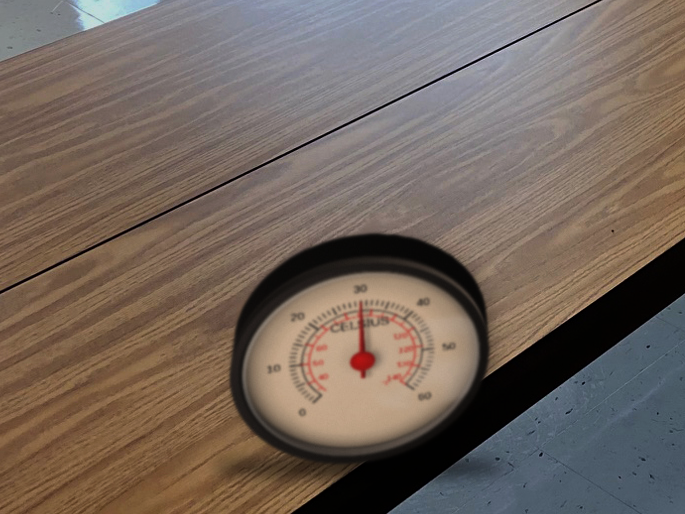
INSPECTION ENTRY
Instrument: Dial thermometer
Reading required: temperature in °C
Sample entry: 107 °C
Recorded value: 30 °C
